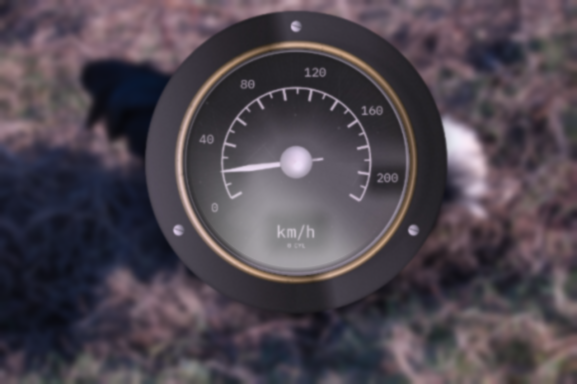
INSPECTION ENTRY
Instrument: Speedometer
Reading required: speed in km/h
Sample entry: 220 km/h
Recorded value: 20 km/h
